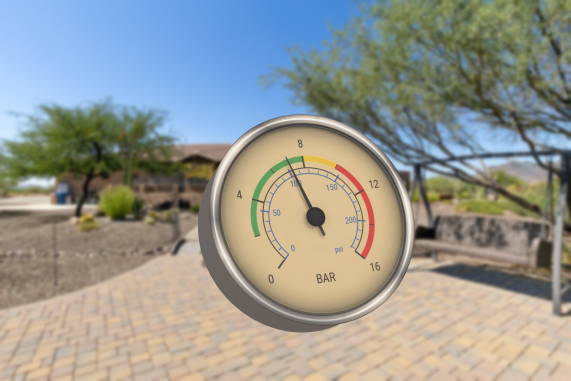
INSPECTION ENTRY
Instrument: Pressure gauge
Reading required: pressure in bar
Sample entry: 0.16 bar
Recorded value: 7 bar
